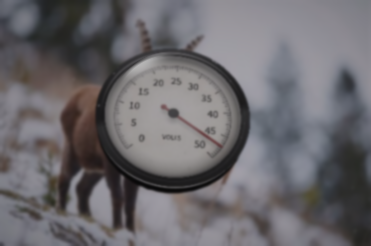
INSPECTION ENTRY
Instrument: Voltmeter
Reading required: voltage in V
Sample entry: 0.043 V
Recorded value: 47.5 V
